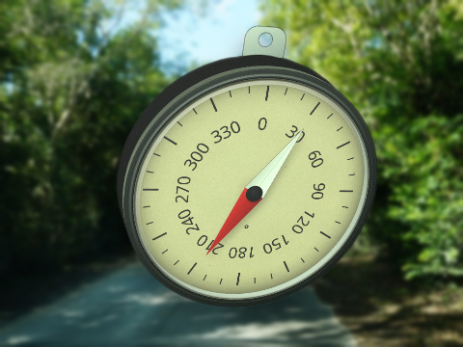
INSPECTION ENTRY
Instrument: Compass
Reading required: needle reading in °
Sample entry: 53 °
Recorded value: 210 °
